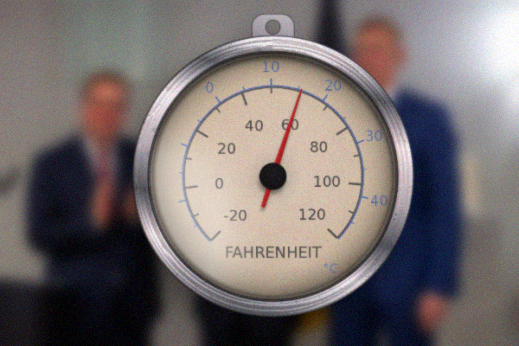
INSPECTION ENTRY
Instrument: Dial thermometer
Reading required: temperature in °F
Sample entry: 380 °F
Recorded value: 60 °F
